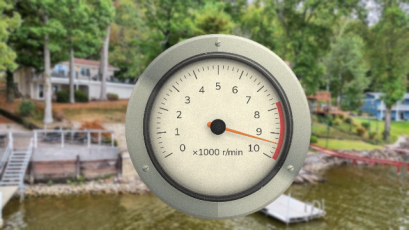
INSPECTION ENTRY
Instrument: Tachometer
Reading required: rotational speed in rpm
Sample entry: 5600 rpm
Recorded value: 9400 rpm
